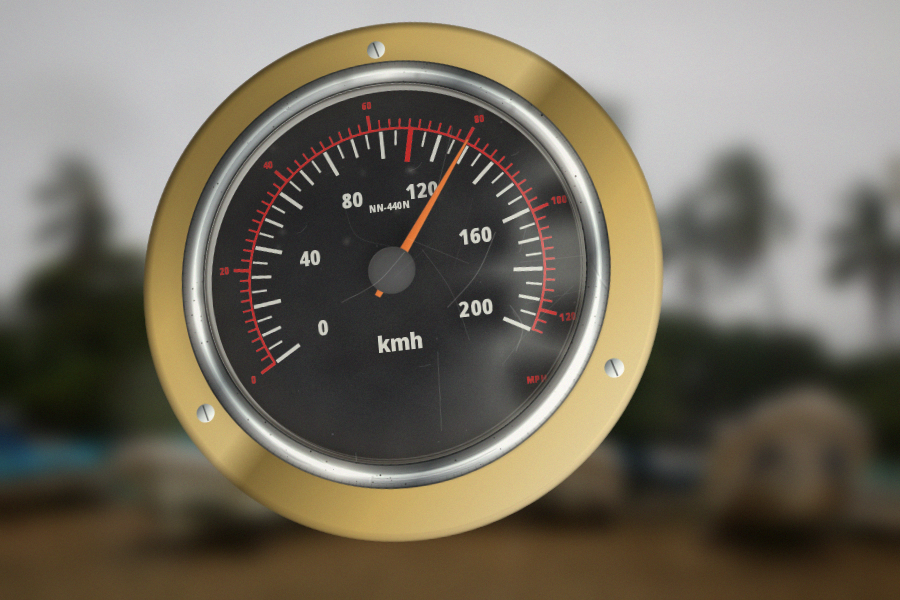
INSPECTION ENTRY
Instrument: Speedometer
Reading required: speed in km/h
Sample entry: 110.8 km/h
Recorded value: 130 km/h
